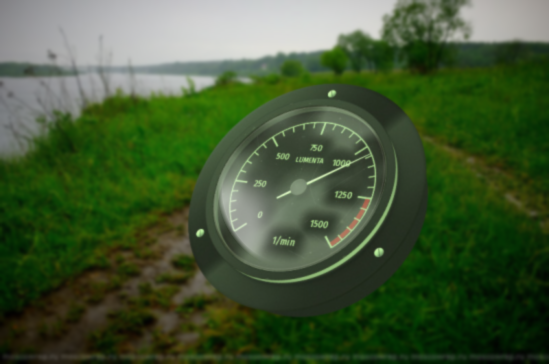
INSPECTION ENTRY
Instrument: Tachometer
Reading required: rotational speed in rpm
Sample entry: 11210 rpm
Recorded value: 1050 rpm
